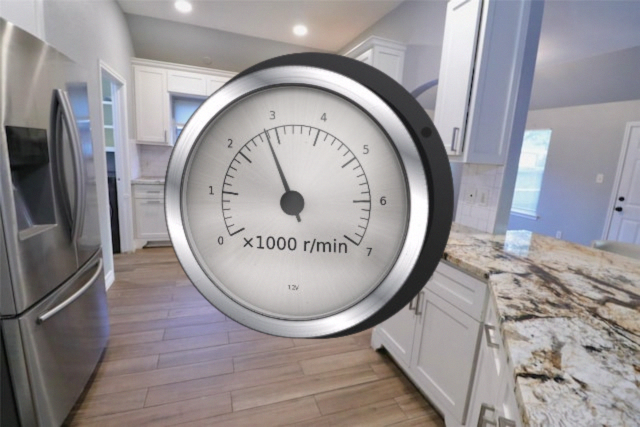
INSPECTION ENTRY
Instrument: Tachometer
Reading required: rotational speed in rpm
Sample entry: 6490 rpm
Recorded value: 2800 rpm
